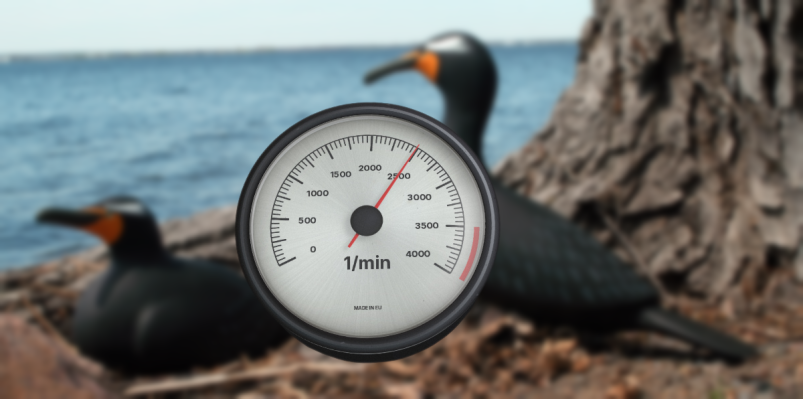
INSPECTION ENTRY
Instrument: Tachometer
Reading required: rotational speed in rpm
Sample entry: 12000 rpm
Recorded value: 2500 rpm
